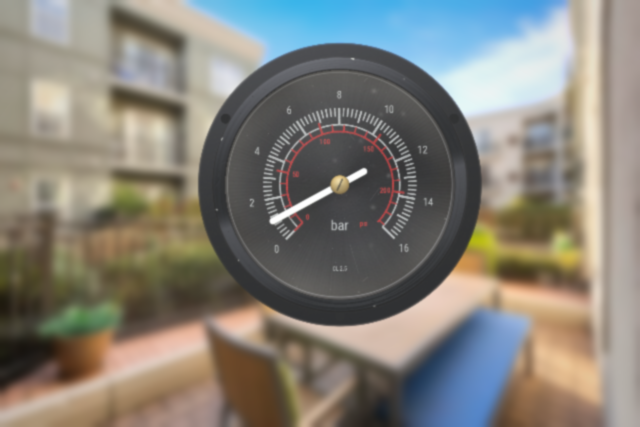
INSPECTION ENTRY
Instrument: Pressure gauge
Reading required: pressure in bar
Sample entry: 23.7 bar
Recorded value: 1 bar
